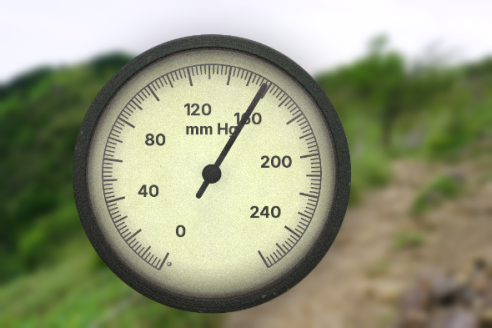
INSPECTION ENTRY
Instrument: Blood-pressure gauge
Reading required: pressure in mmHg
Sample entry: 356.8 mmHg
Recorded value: 158 mmHg
